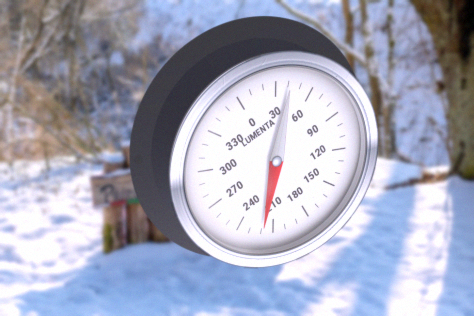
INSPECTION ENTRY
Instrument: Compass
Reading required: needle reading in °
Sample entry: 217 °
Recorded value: 220 °
